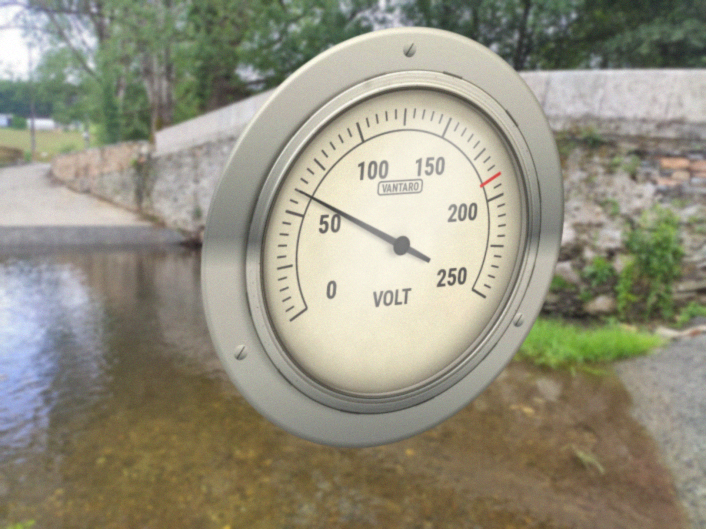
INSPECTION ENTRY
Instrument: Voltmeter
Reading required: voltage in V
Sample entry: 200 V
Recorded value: 60 V
